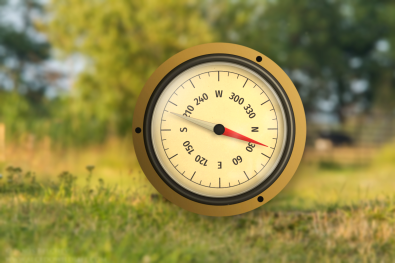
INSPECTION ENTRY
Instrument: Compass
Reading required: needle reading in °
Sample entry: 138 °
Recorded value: 20 °
